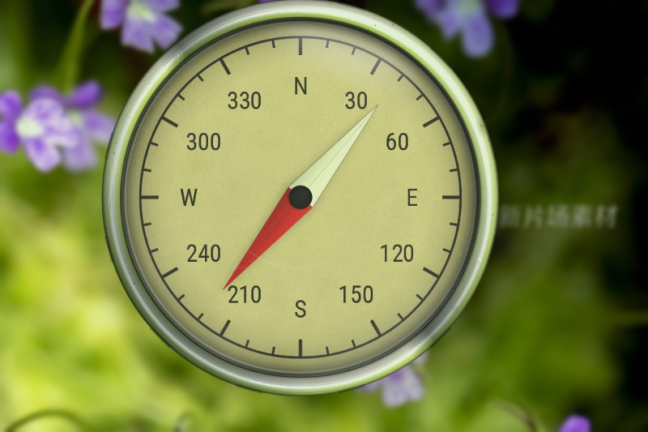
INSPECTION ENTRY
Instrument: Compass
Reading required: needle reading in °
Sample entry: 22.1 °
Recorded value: 220 °
